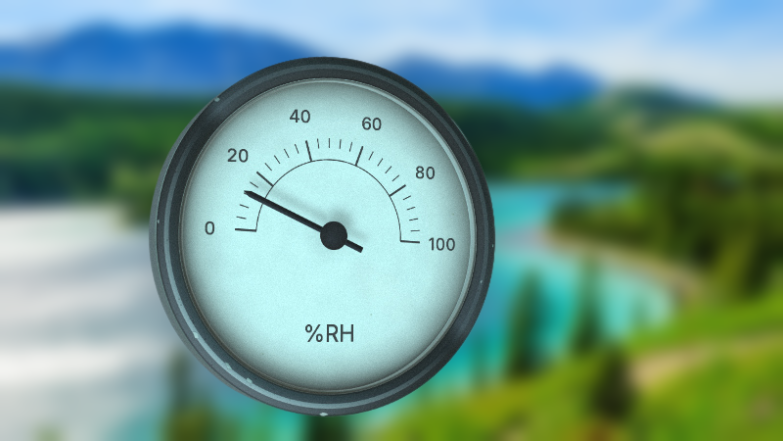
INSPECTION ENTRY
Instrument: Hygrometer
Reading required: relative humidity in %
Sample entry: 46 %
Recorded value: 12 %
